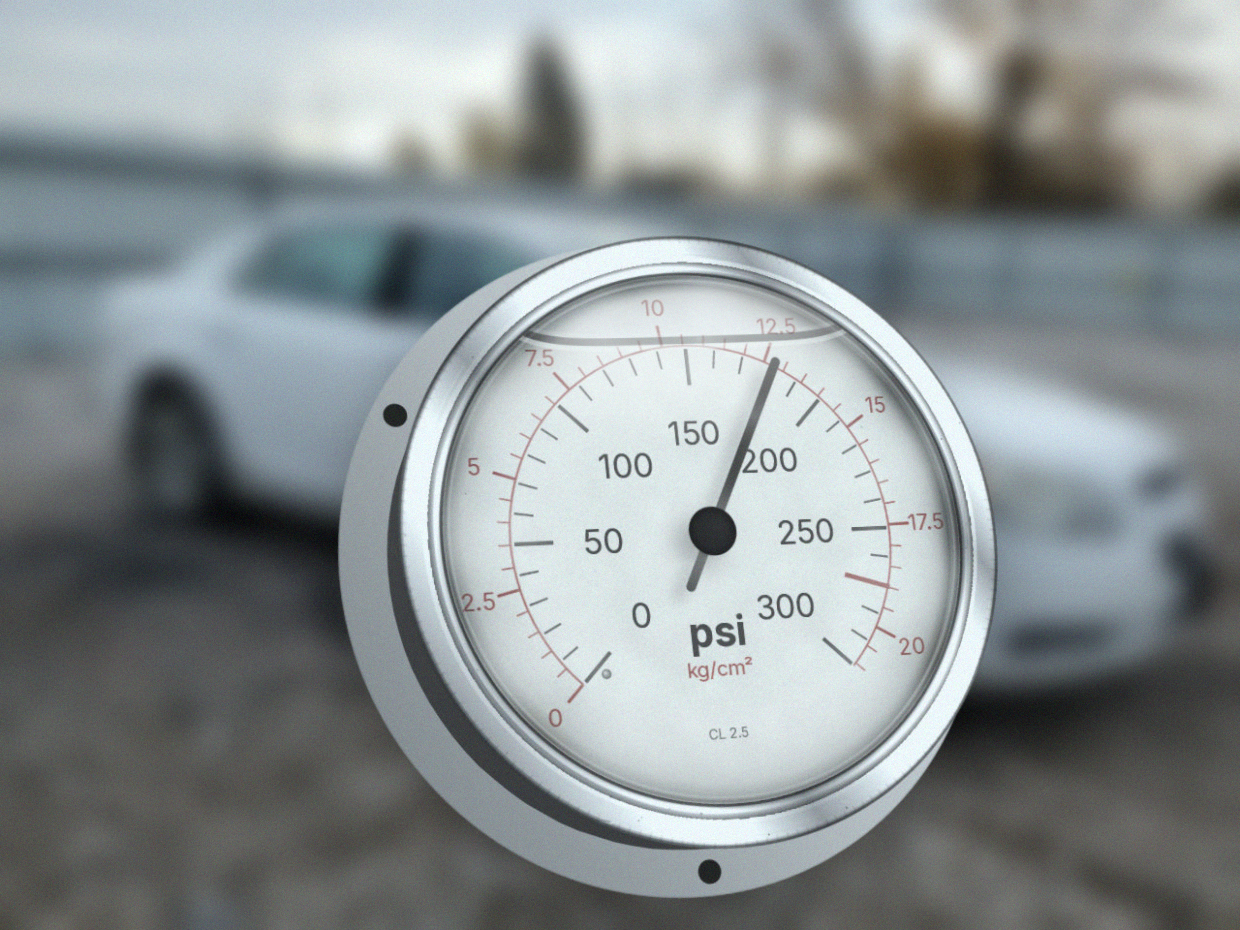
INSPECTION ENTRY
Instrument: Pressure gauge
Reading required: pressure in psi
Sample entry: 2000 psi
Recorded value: 180 psi
